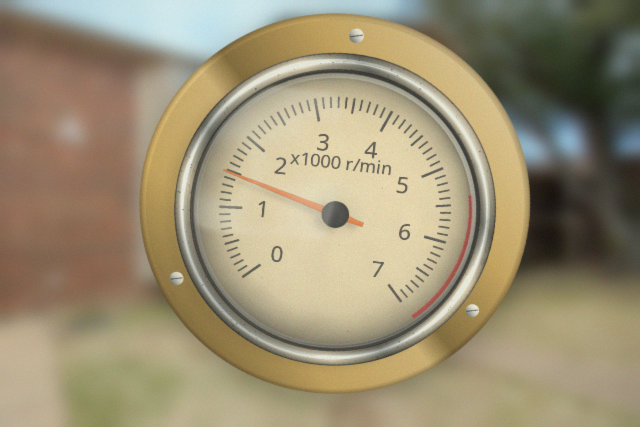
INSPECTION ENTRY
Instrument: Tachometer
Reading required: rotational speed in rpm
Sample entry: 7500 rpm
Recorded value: 1500 rpm
